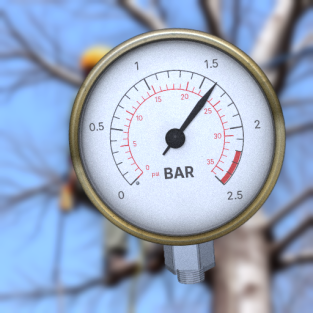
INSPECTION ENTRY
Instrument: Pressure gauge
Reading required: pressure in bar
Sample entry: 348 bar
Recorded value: 1.6 bar
